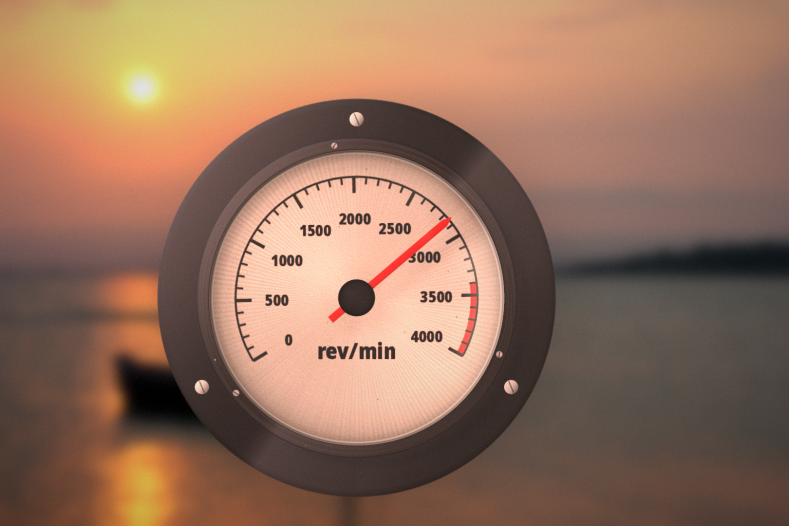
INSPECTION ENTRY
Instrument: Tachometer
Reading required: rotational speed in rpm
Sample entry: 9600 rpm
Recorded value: 2850 rpm
